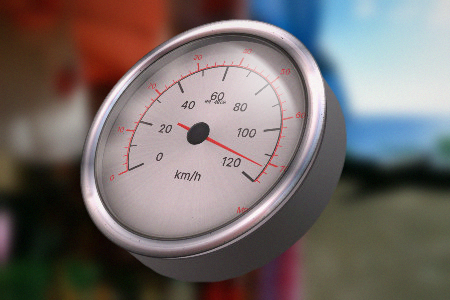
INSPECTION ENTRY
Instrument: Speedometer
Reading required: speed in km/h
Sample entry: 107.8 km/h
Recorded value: 115 km/h
